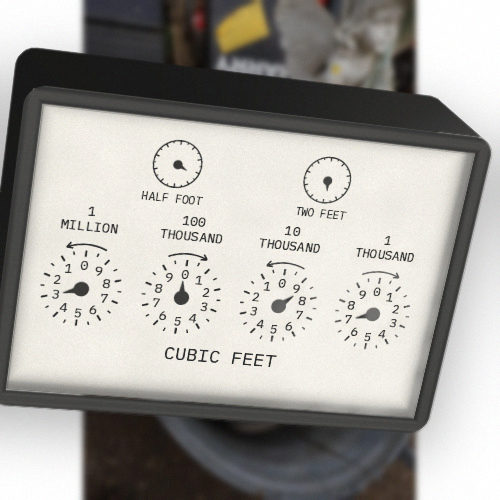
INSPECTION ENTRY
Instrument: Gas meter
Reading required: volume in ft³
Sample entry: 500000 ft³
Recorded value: 298700 ft³
